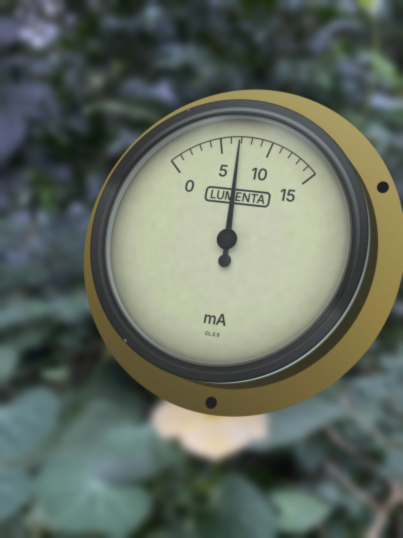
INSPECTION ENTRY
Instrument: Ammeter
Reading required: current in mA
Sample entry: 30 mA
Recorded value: 7 mA
